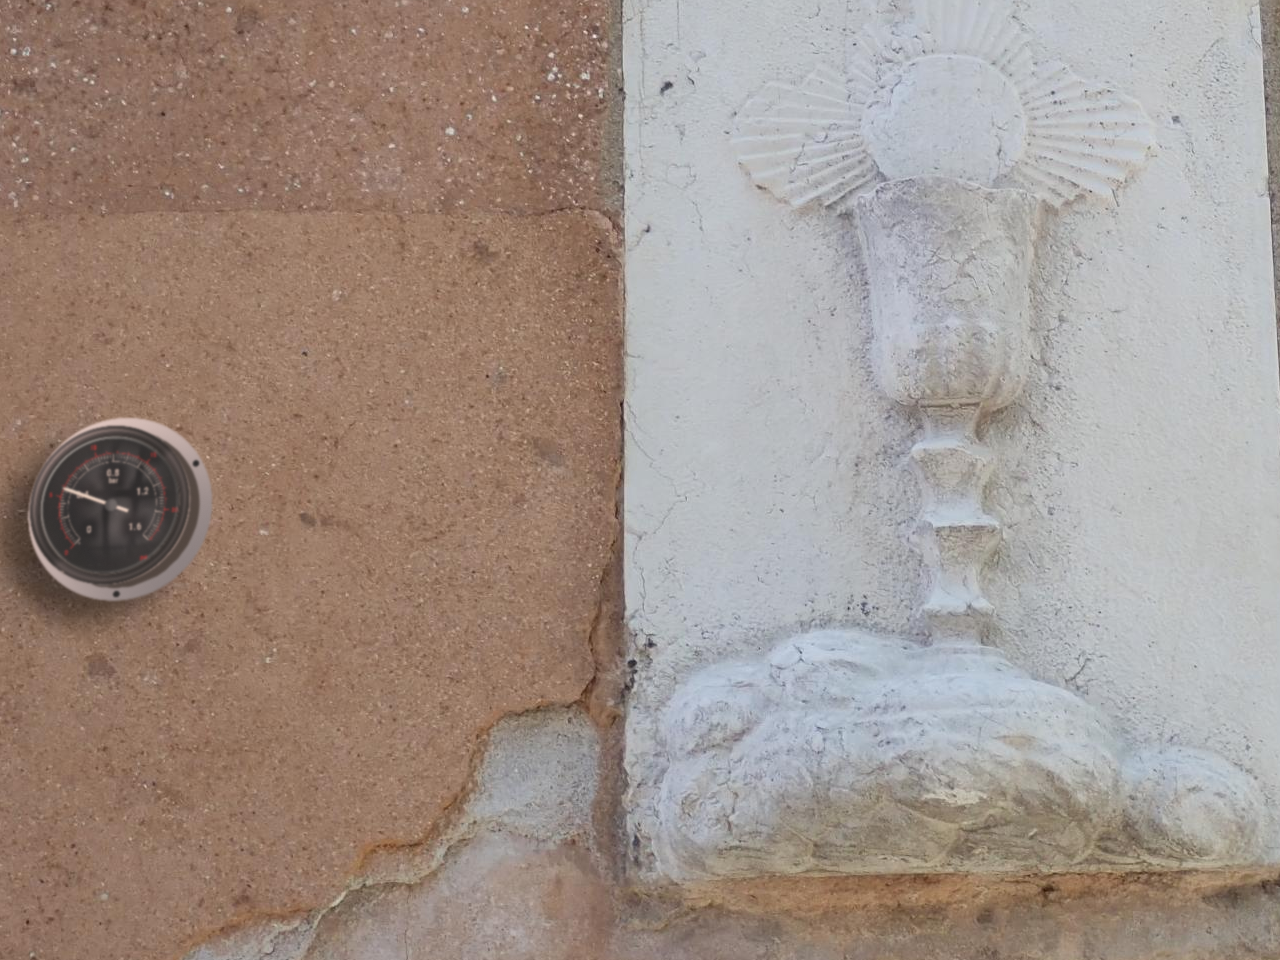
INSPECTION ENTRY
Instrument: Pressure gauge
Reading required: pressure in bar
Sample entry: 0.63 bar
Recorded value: 0.4 bar
